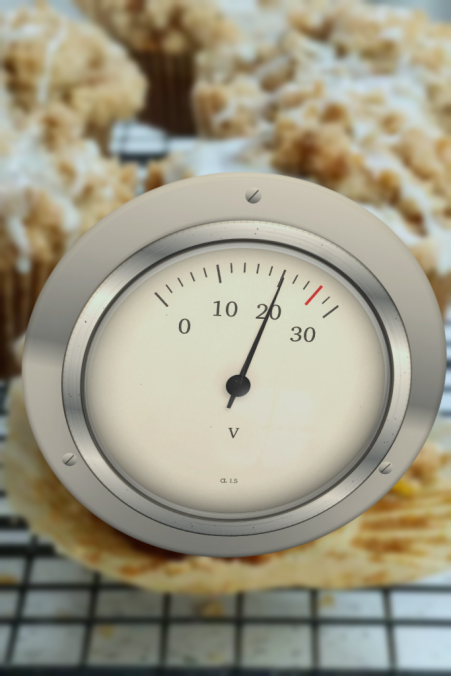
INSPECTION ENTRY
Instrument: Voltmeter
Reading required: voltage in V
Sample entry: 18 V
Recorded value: 20 V
